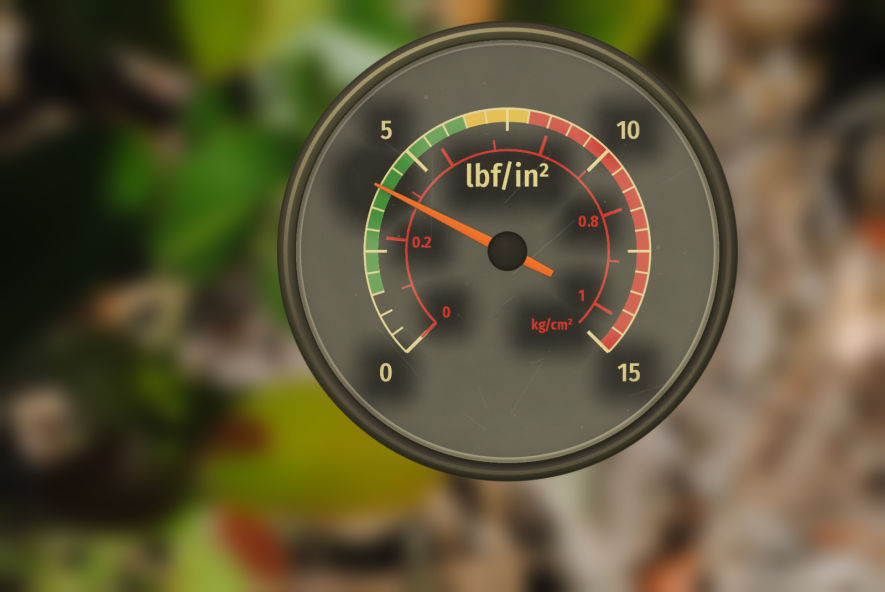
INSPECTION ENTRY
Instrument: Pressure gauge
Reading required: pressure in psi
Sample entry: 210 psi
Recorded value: 4 psi
